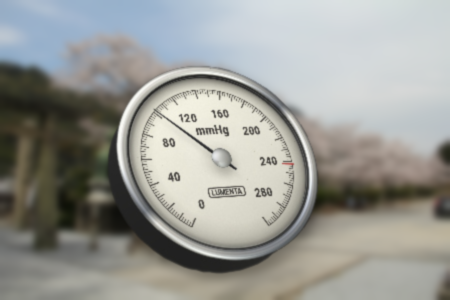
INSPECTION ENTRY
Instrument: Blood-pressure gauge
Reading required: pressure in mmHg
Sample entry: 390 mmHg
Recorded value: 100 mmHg
